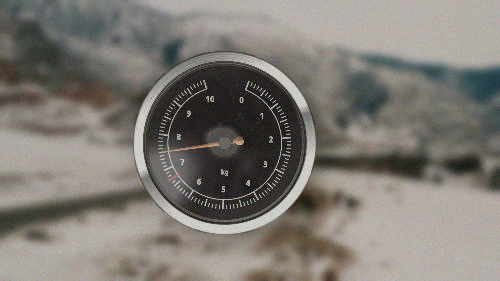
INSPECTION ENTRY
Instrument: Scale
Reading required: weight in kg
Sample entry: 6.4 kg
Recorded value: 7.5 kg
